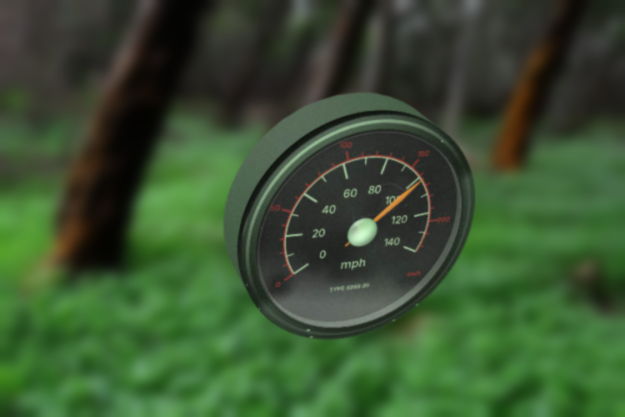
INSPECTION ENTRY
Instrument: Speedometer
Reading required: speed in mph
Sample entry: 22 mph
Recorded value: 100 mph
